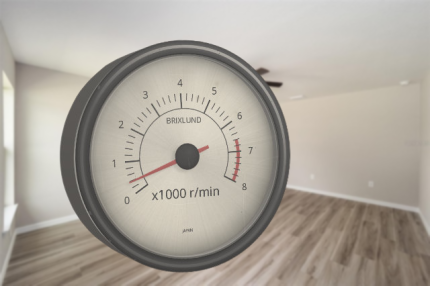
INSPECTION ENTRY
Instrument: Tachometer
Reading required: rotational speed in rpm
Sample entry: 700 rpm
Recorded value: 400 rpm
